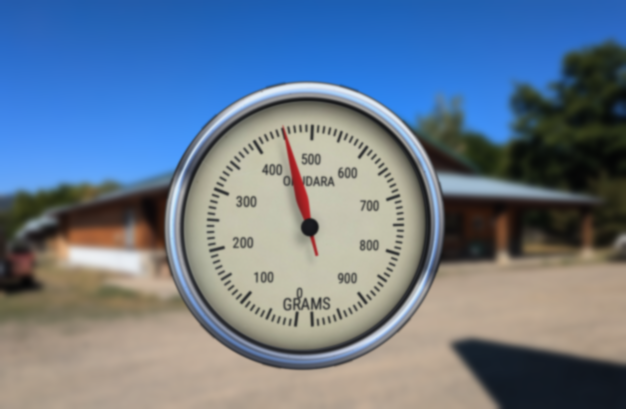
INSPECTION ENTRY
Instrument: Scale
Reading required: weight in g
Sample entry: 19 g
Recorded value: 450 g
